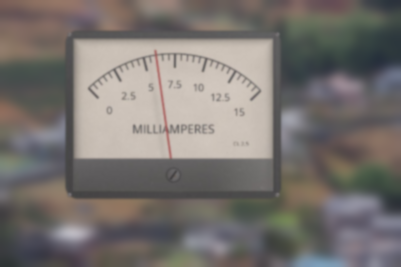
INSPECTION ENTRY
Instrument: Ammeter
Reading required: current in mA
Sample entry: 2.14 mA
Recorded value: 6 mA
